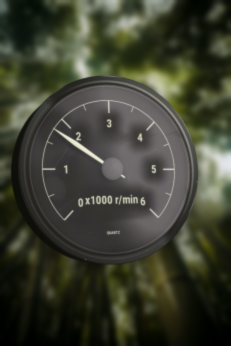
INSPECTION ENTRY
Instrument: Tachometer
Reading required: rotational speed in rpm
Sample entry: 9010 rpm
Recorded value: 1750 rpm
